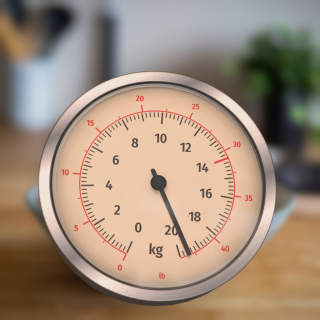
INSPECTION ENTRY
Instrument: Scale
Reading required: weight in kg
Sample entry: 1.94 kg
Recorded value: 19.6 kg
